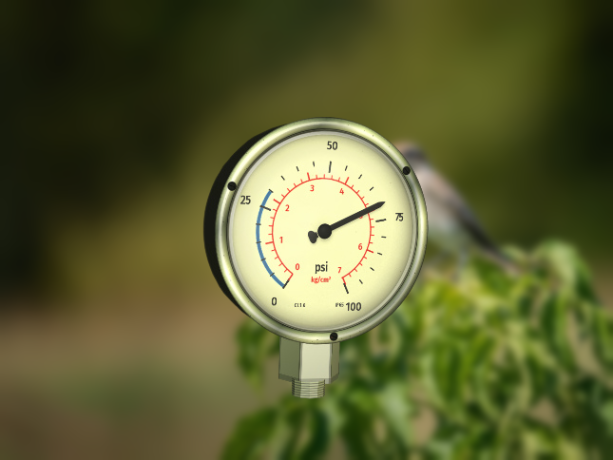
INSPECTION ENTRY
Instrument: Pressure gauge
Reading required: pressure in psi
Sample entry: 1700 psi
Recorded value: 70 psi
